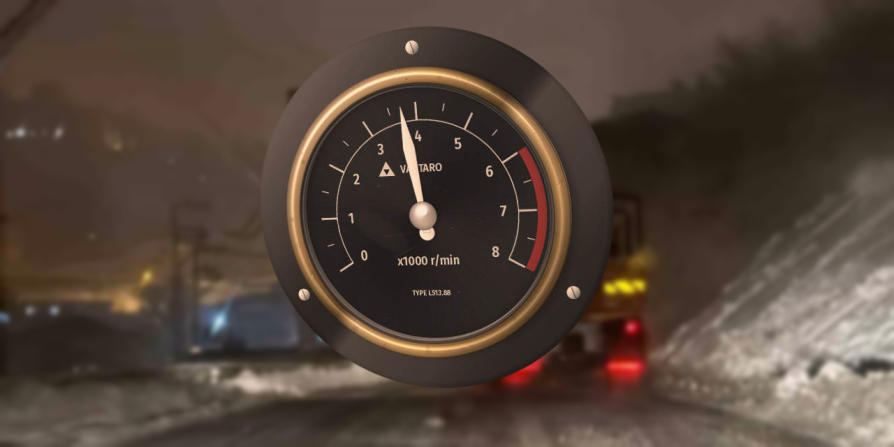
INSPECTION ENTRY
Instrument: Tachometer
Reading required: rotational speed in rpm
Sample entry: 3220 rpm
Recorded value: 3750 rpm
